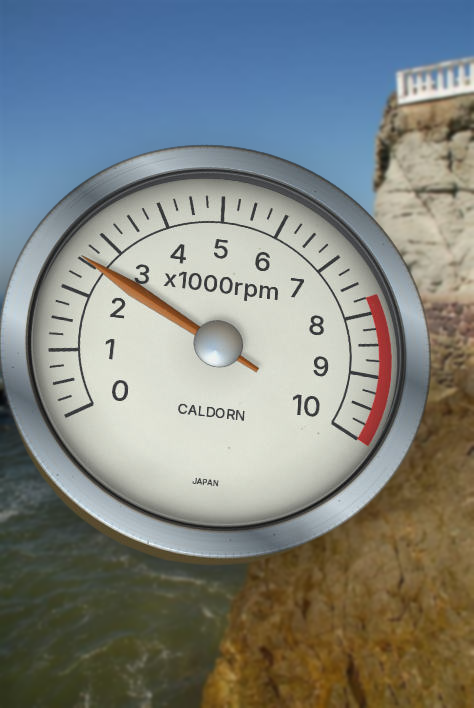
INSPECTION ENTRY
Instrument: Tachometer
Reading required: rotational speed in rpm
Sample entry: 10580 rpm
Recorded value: 2500 rpm
